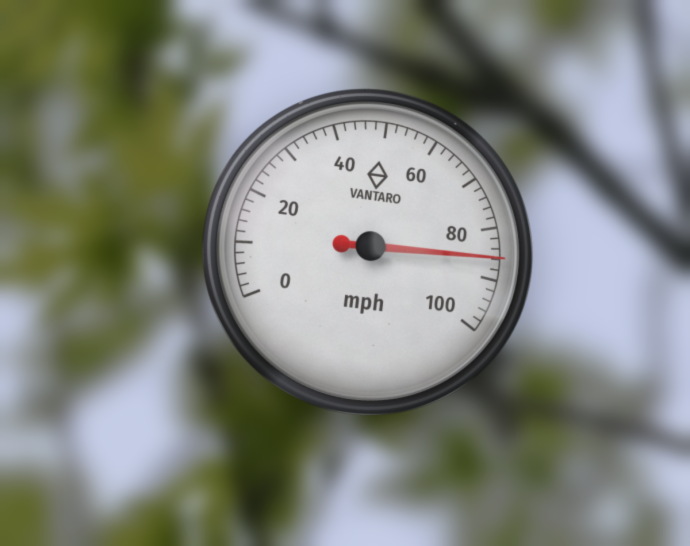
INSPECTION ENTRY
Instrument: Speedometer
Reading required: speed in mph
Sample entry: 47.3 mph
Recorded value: 86 mph
